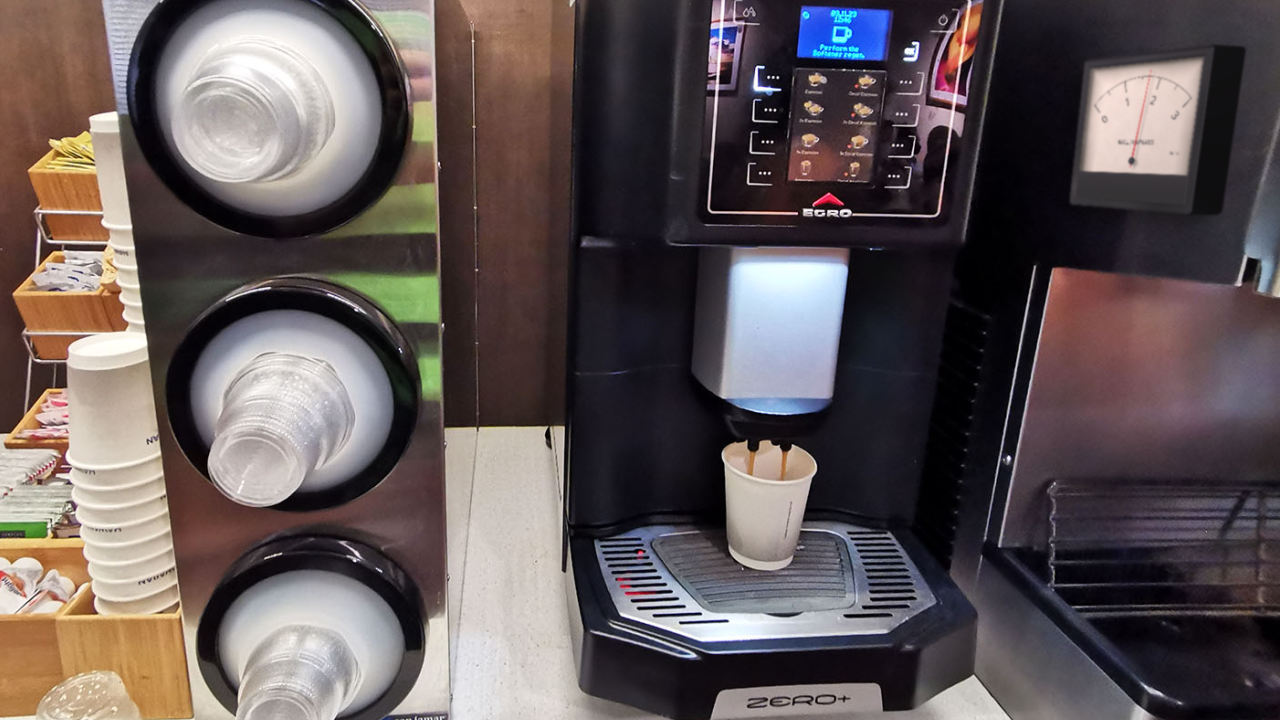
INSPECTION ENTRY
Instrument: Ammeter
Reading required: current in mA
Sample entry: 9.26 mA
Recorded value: 1.75 mA
